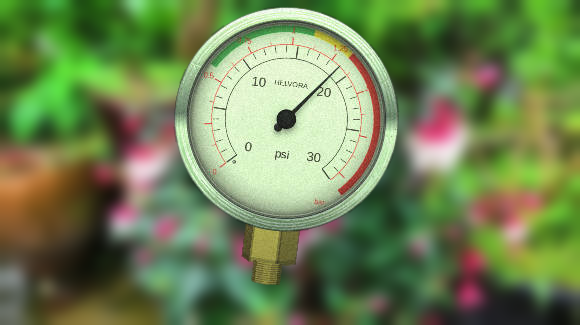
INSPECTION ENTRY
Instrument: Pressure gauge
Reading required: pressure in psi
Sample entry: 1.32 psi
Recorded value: 19 psi
